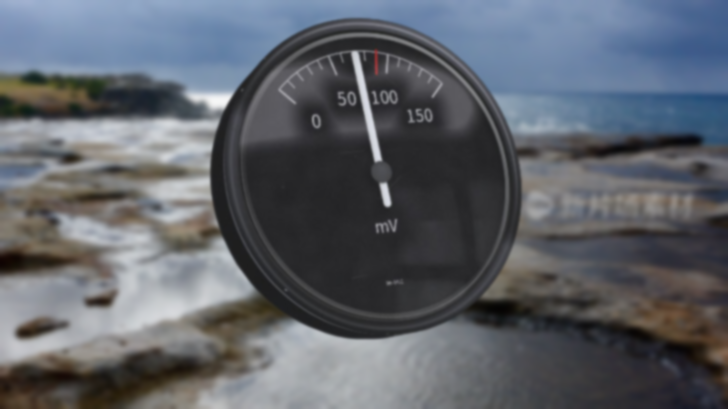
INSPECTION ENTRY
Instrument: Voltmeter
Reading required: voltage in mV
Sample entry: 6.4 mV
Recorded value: 70 mV
